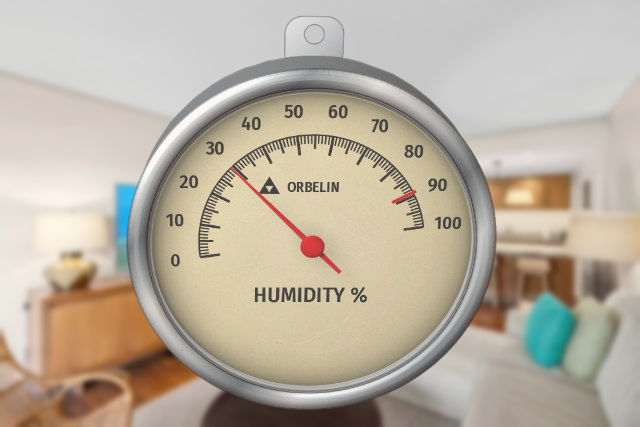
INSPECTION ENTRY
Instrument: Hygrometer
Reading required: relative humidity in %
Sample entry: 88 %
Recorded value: 30 %
